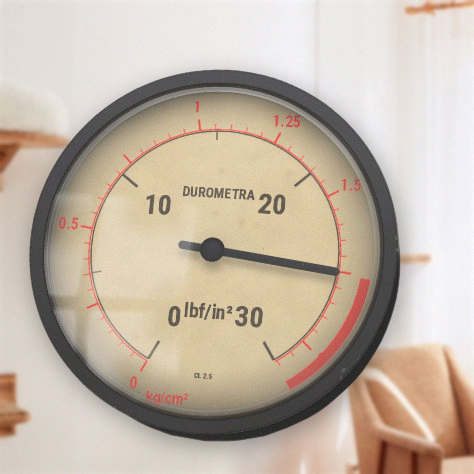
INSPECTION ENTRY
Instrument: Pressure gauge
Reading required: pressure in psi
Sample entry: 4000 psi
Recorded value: 25 psi
